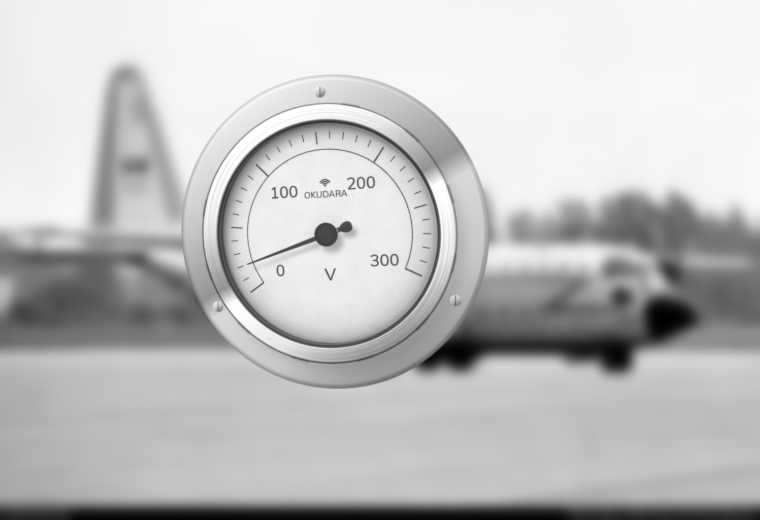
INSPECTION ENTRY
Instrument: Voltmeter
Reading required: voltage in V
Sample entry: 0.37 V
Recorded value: 20 V
